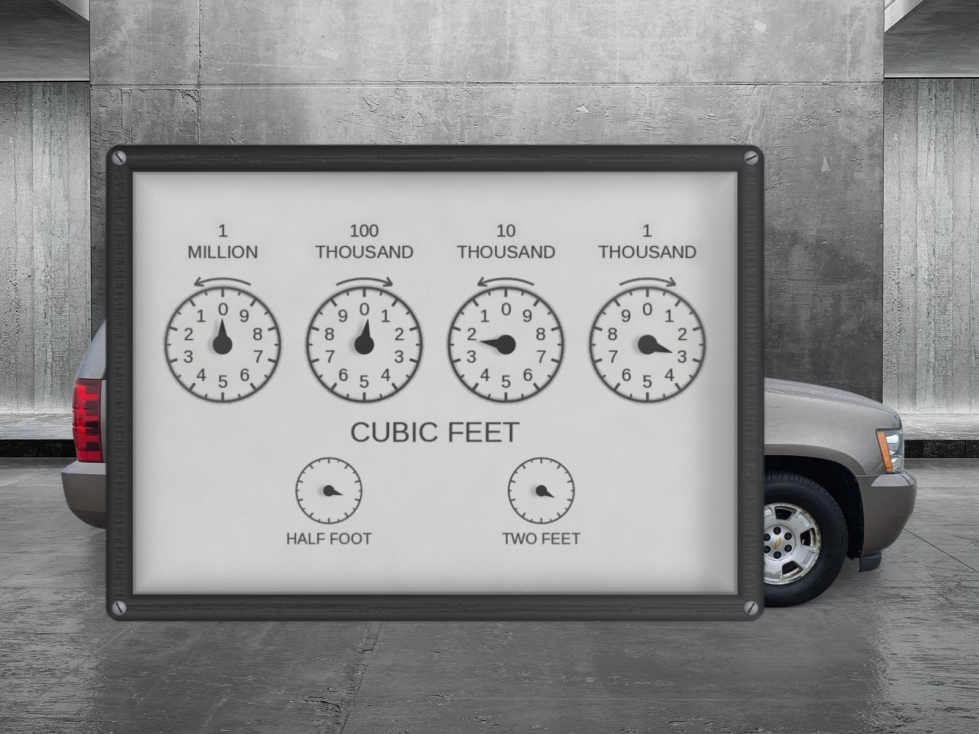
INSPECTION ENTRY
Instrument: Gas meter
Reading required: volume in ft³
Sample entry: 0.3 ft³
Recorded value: 2300 ft³
